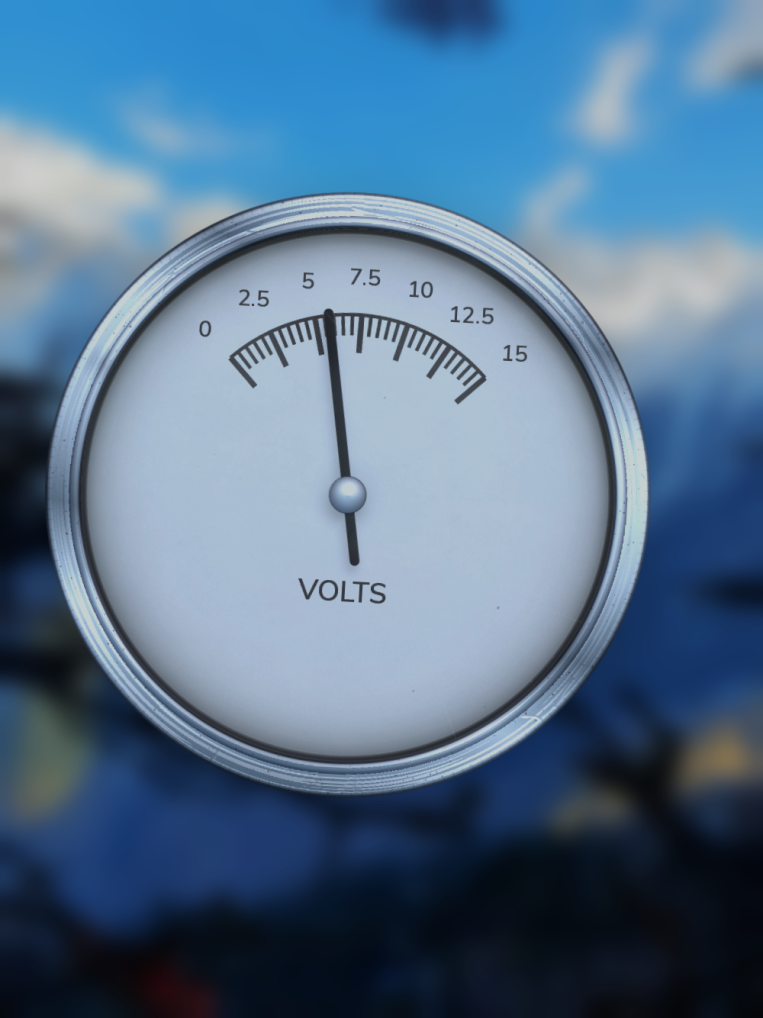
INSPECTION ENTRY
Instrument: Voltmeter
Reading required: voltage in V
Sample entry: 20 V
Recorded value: 5.75 V
